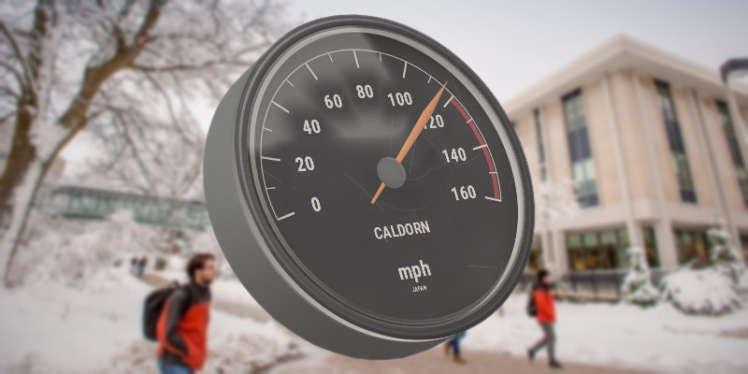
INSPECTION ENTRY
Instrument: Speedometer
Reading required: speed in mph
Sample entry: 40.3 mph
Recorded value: 115 mph
